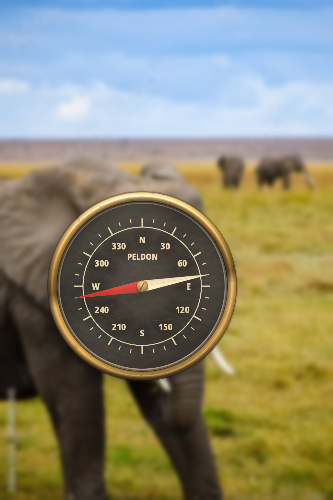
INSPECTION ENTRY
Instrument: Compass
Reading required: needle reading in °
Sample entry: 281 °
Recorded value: 260 °
